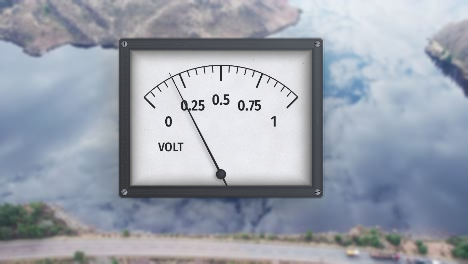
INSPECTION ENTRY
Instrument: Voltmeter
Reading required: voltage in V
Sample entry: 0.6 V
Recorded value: 0.2 V
